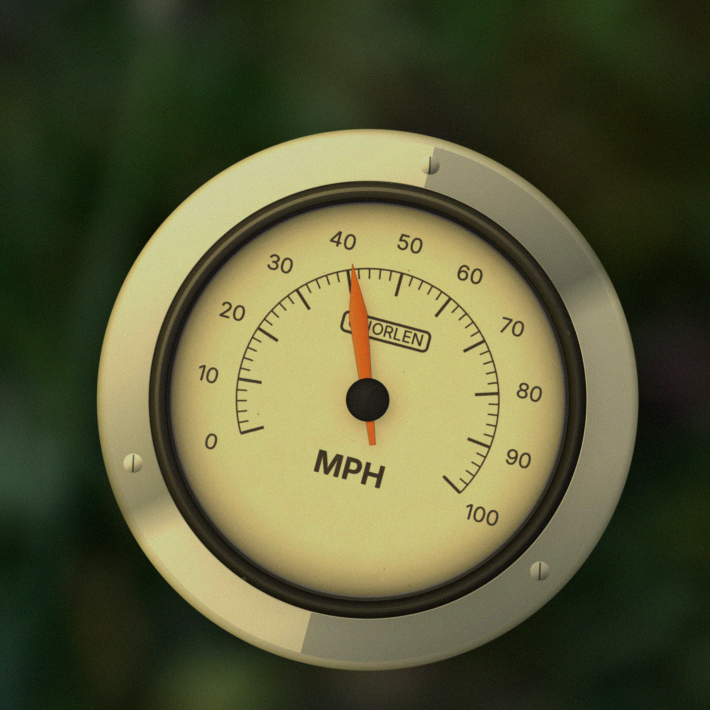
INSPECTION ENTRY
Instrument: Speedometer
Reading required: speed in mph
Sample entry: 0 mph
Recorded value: 41 mph
